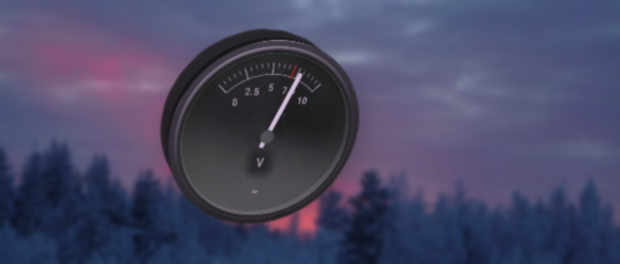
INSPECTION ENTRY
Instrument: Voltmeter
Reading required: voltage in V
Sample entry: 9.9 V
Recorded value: 7.5 V
